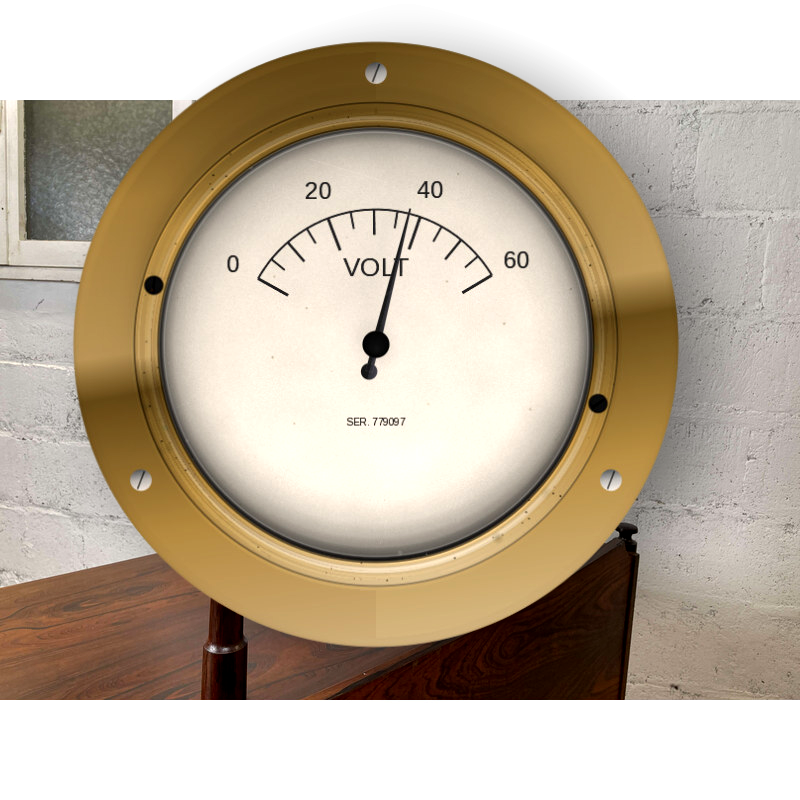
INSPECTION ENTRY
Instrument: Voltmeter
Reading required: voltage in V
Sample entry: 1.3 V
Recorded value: 37.5 V
